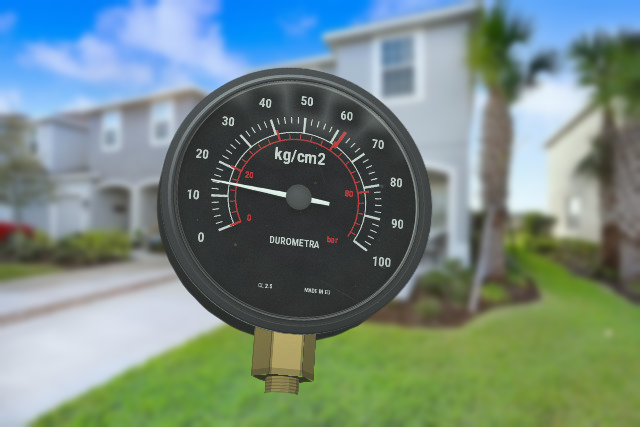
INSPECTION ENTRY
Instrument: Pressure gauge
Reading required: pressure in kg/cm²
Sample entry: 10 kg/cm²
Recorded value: 14 kg/cm²
